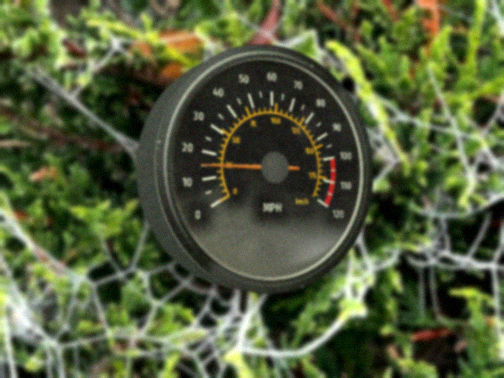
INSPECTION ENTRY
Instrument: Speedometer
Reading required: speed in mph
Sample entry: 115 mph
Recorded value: 15 mph
